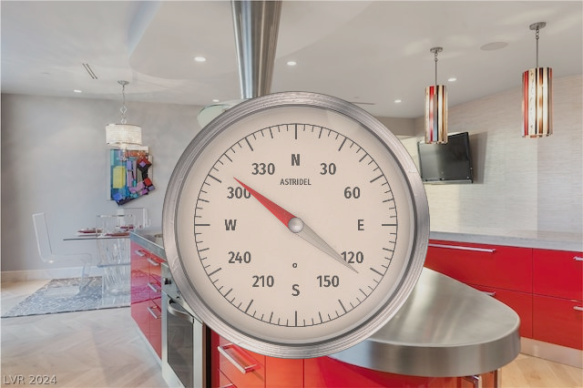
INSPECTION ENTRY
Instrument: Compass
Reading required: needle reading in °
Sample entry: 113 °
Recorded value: 307.5 °
